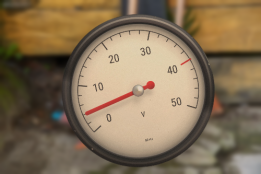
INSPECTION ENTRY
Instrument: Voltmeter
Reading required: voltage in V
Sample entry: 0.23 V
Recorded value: 4 V
